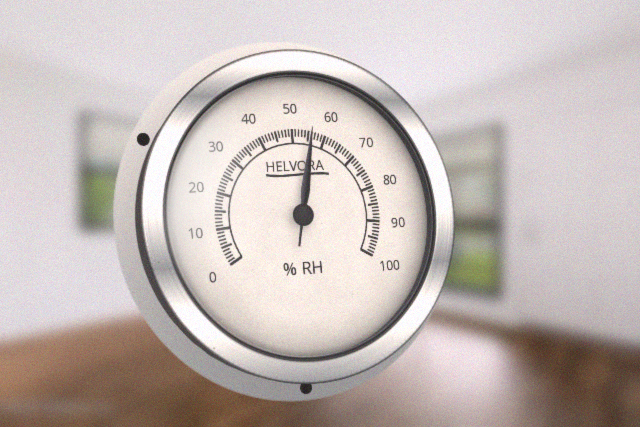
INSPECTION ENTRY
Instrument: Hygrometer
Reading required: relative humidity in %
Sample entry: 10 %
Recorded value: 55 %
